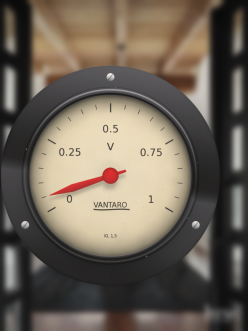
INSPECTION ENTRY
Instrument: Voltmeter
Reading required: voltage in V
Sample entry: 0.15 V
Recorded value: 0.05 V
